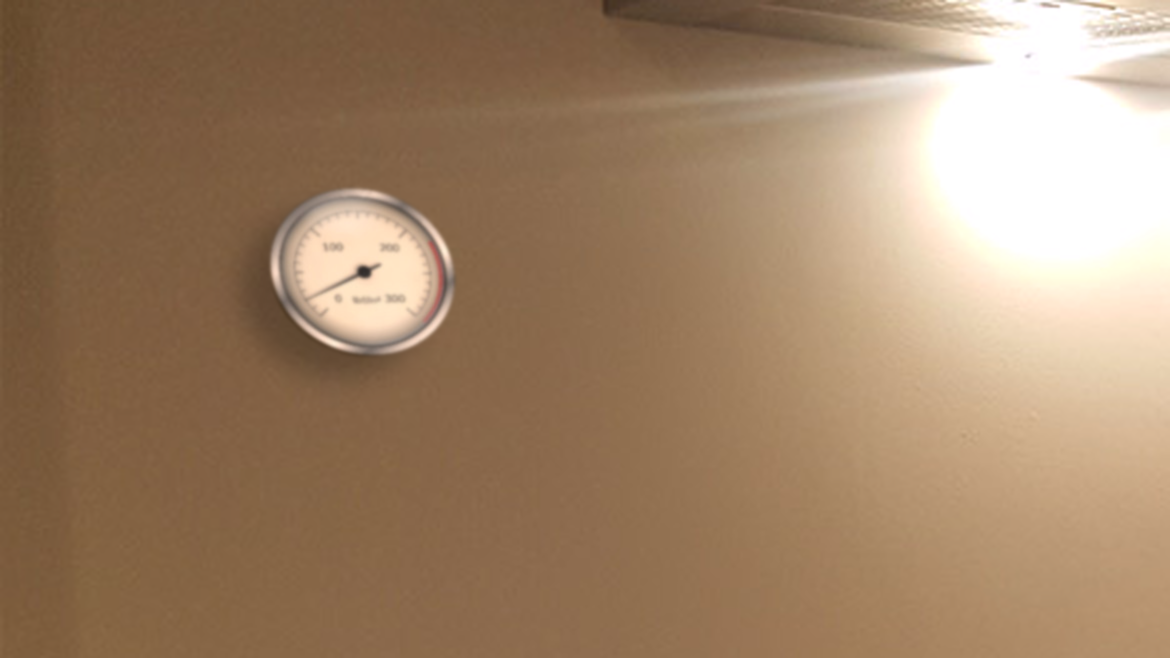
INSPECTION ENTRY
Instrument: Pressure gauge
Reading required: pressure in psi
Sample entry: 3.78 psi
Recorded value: 20 psi
